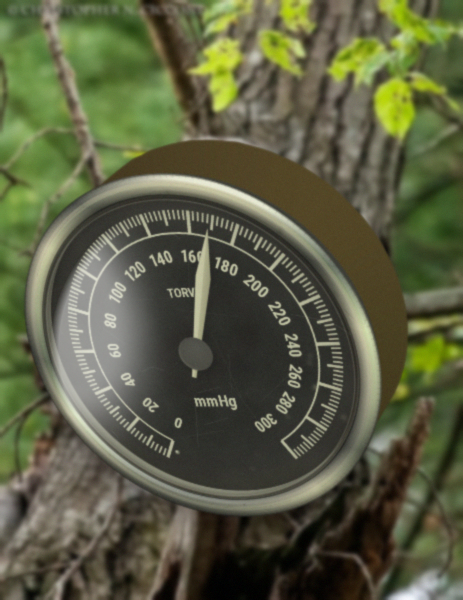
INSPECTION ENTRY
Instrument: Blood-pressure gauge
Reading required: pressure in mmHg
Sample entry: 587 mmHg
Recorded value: 170 mmHg
